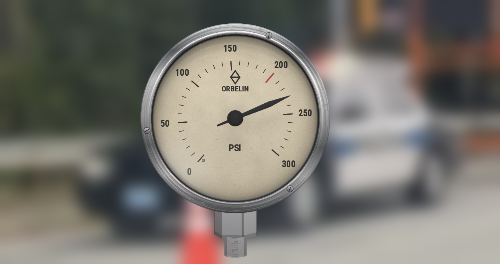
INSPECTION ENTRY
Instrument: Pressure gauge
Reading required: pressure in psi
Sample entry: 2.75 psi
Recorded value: 230 psi
